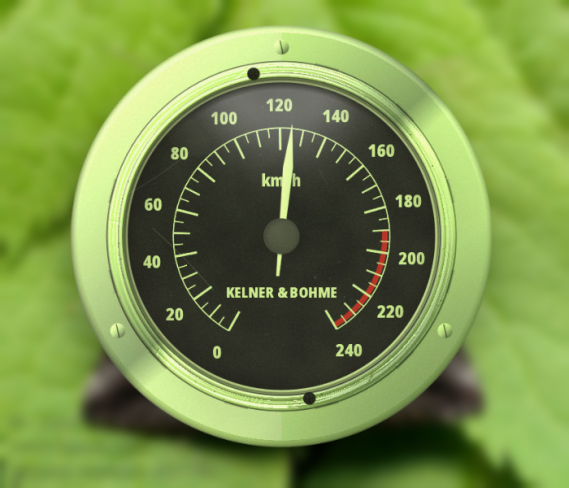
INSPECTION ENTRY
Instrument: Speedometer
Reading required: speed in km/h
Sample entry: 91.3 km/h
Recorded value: 125 km/h
